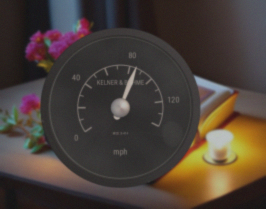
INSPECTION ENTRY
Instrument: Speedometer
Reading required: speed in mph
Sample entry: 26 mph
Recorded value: 85 mph
